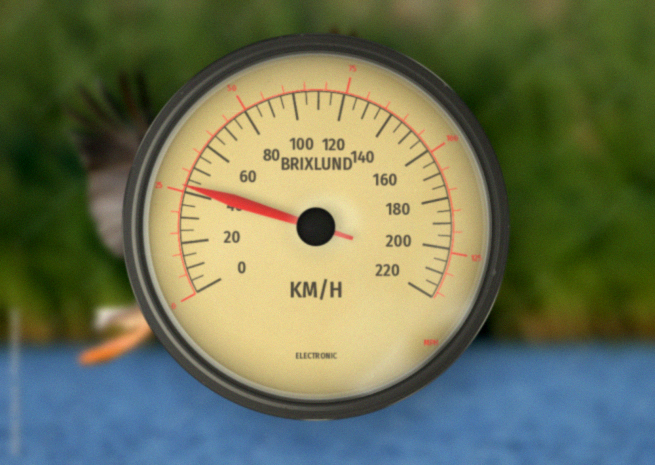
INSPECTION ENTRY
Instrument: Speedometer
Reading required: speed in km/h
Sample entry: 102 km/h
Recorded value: 42.5 km/h
